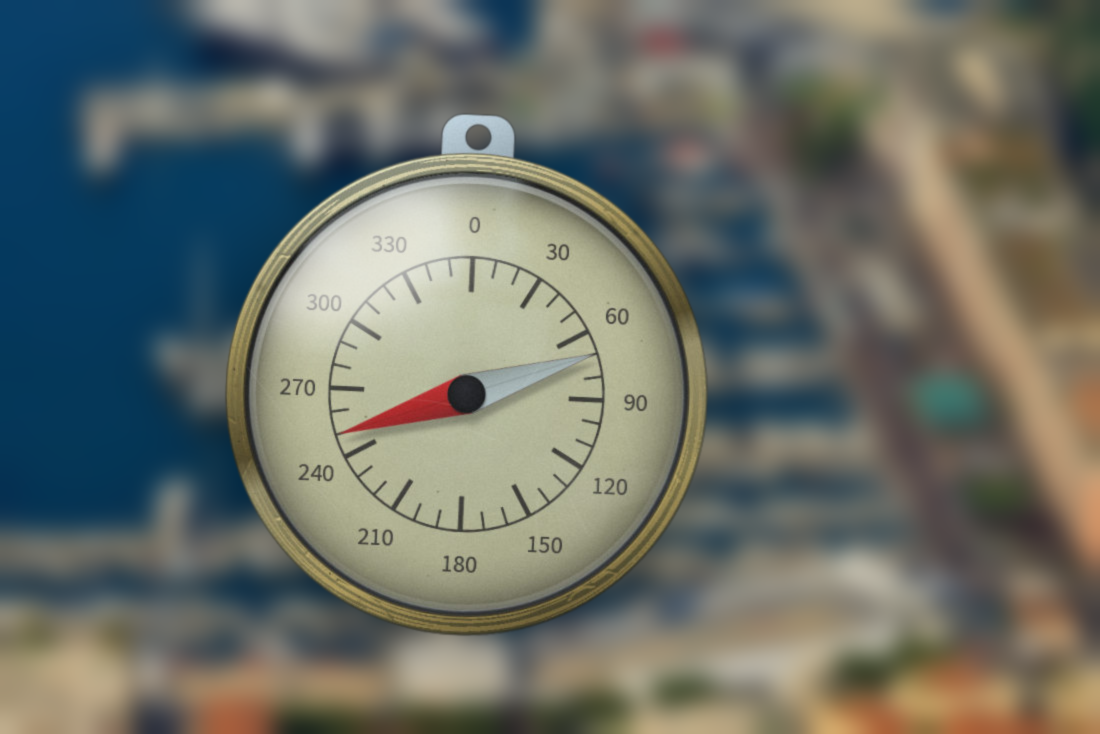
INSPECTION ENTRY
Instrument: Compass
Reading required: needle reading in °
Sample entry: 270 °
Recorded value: 250 °
